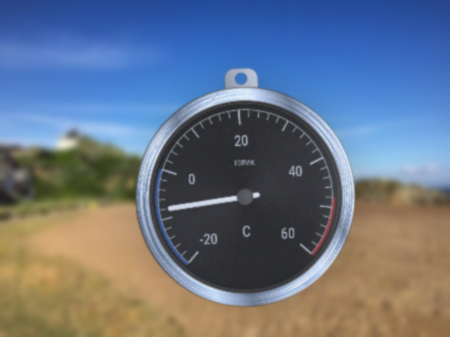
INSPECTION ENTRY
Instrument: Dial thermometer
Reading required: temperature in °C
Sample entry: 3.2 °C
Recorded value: -8 °C
